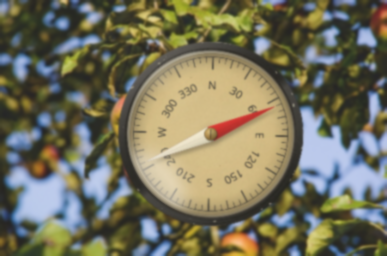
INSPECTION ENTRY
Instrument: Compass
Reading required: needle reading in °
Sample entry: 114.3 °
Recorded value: 65 °
